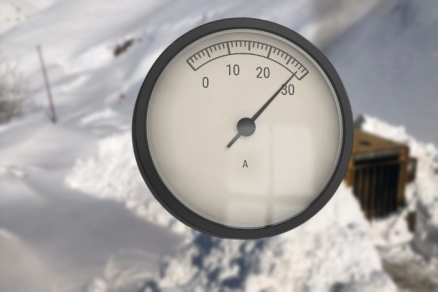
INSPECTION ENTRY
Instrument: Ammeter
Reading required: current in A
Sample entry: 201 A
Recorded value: 28 A
